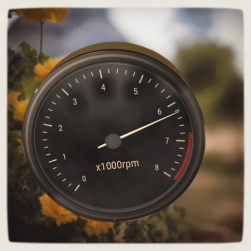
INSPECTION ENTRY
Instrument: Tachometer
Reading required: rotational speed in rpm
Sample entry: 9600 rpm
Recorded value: 6200 rpm
